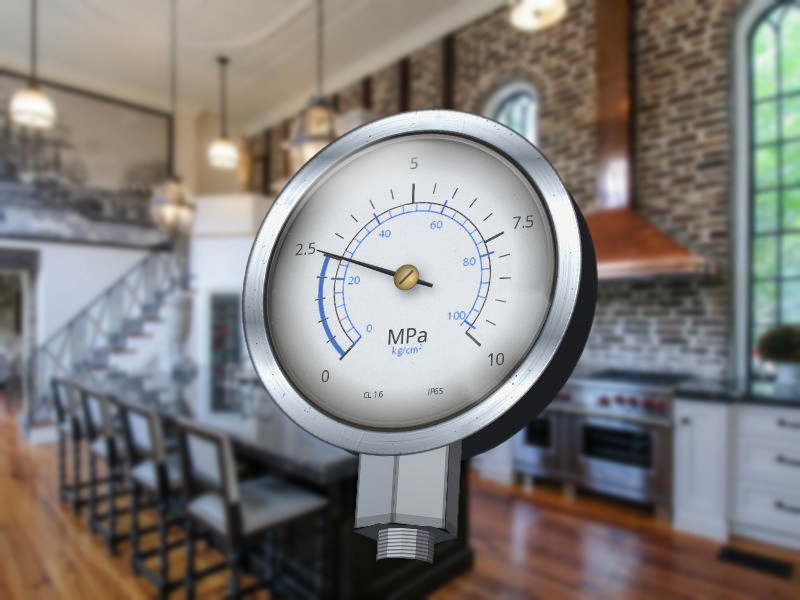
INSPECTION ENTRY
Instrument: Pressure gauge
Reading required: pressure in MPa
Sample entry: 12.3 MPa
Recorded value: 2.5 MPa
